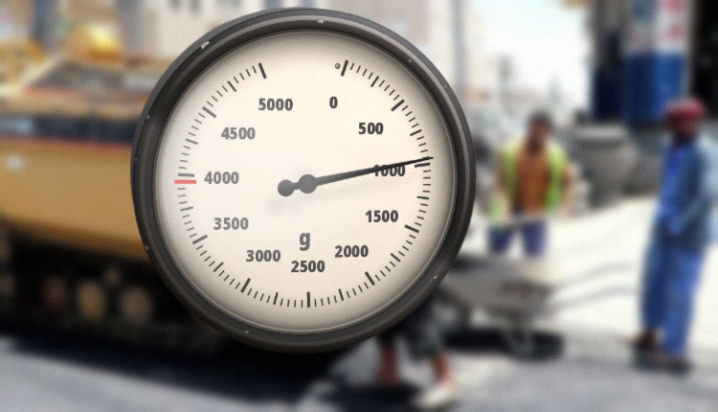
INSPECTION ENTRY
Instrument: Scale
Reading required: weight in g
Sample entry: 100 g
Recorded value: 950 g
